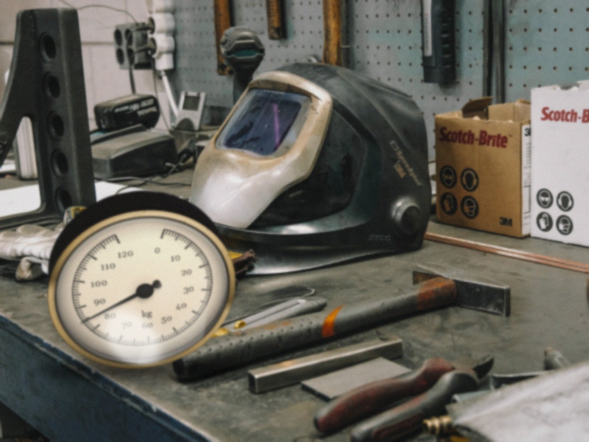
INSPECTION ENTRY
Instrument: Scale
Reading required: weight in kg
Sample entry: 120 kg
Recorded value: 85 kg
